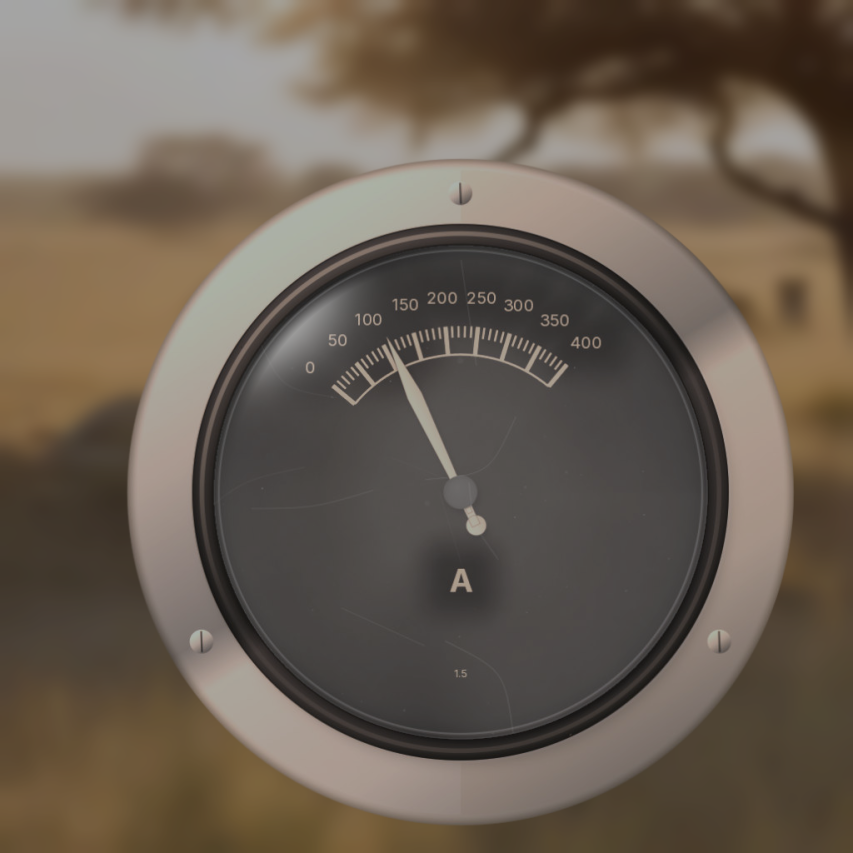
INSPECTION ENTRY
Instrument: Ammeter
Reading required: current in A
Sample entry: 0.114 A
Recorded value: 110 A
